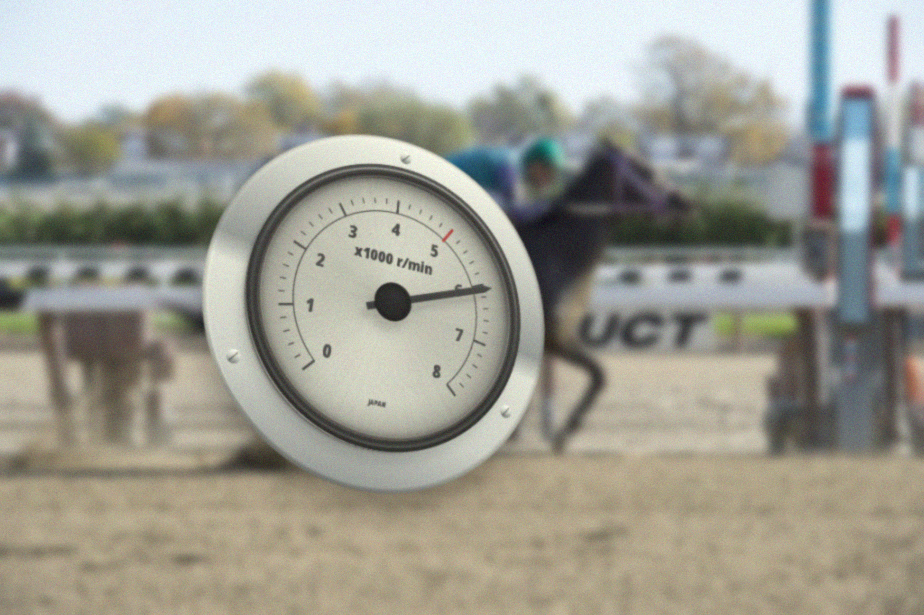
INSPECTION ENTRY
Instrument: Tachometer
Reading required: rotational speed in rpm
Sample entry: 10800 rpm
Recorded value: 6100 rpm
